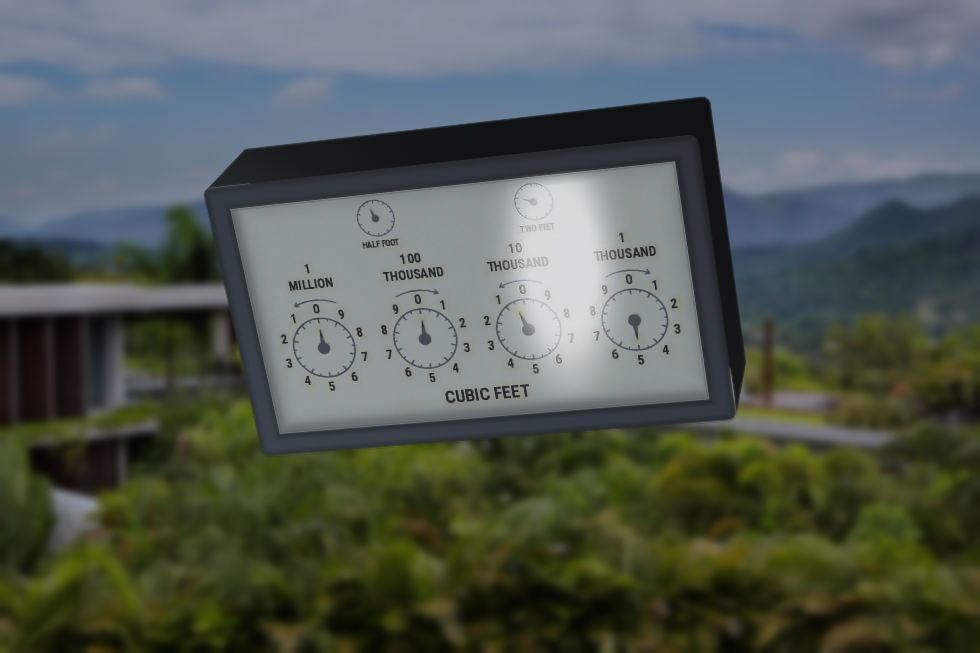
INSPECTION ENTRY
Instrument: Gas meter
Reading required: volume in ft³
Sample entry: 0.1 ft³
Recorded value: 500 ft³
